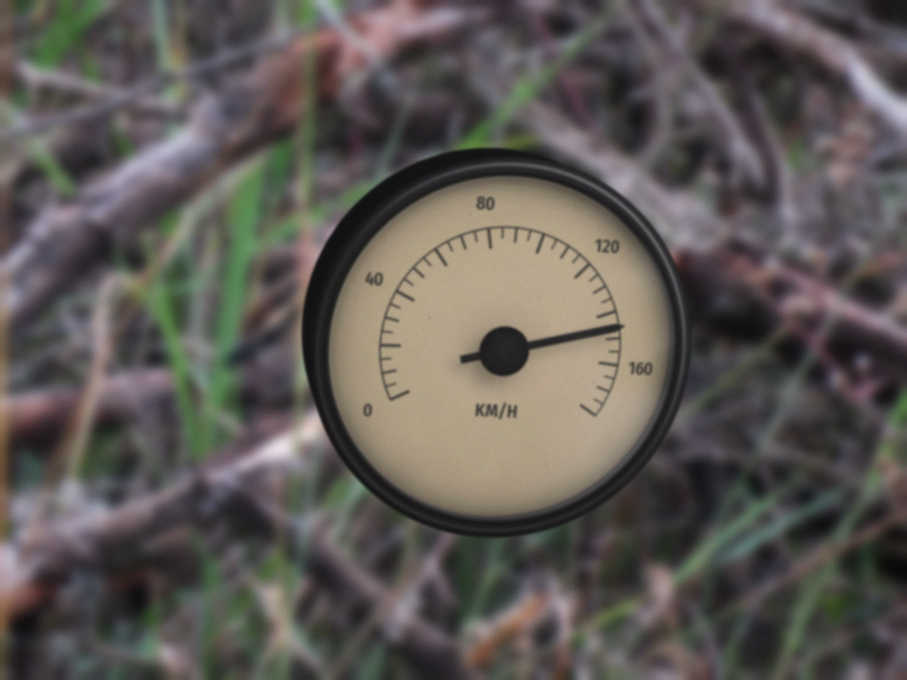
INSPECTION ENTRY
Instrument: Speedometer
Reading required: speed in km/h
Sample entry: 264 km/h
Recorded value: 145 km/h
